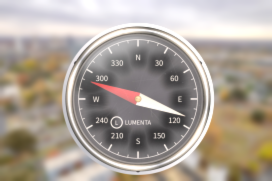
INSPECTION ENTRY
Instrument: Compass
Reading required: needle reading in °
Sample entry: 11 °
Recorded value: 290 °
